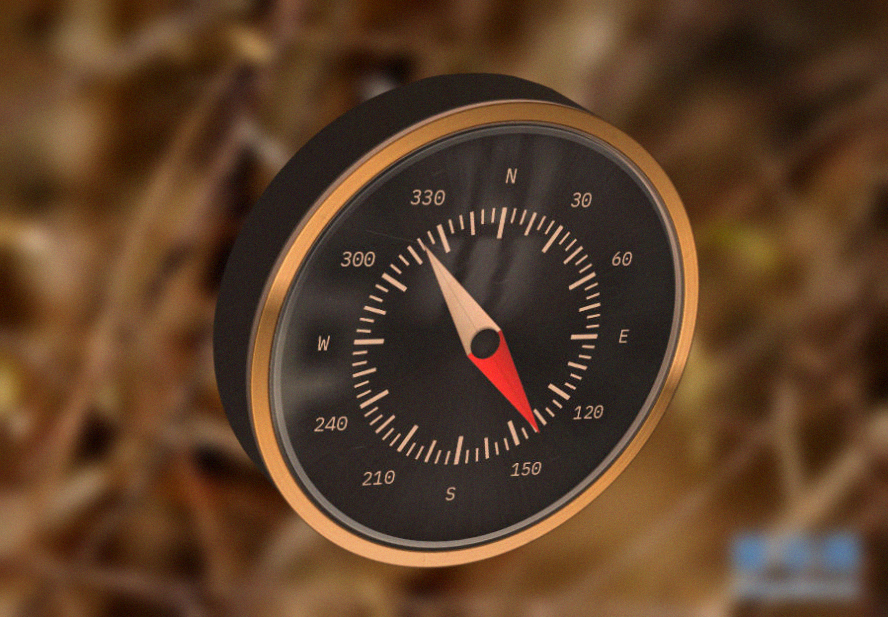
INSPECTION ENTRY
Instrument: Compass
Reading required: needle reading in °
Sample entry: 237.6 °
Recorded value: 140 °
